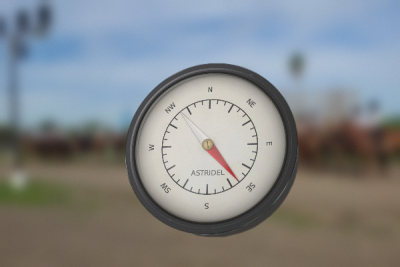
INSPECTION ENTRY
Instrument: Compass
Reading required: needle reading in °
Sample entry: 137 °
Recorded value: 140 °
